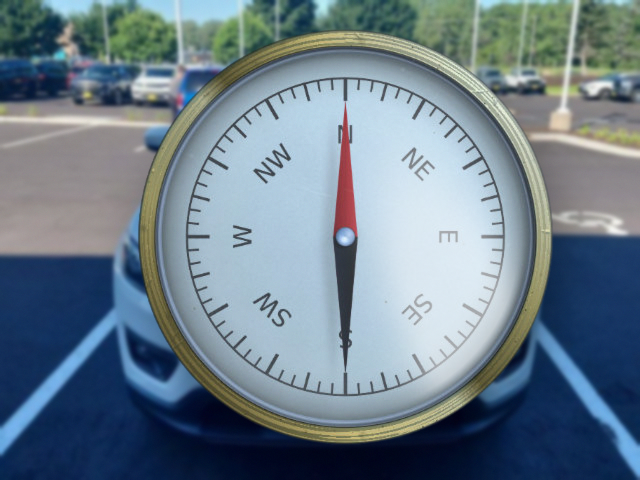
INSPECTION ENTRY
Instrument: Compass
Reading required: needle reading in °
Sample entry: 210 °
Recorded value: 0 °
